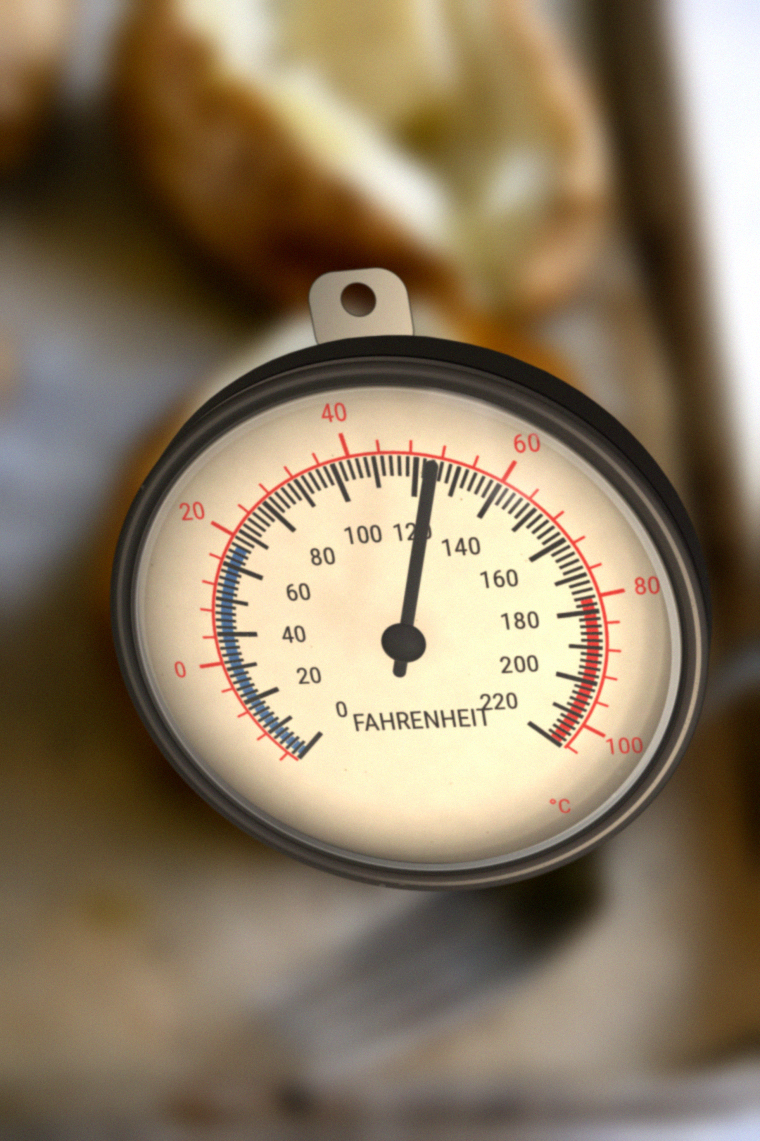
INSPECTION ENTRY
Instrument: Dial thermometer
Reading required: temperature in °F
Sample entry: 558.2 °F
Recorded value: 124 °F
